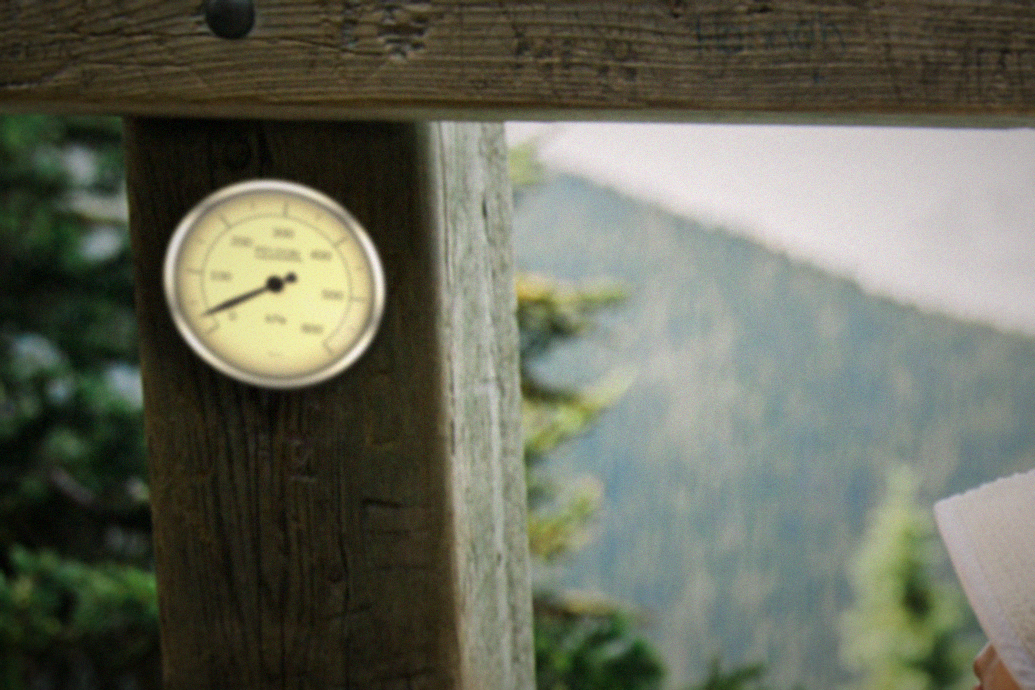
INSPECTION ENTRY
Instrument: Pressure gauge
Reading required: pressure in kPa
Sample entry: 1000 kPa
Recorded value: 25 kPa
